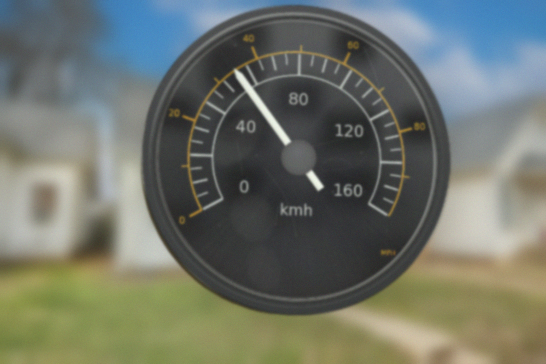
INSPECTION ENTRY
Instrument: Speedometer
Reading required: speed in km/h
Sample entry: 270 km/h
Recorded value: 55 km/h
